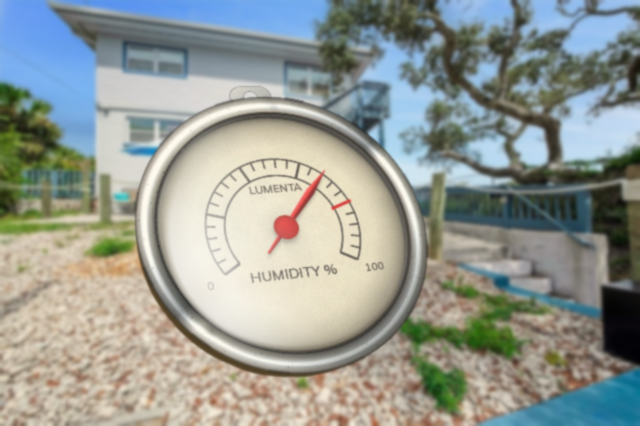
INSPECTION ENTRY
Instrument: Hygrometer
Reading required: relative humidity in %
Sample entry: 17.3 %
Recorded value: 68 %
